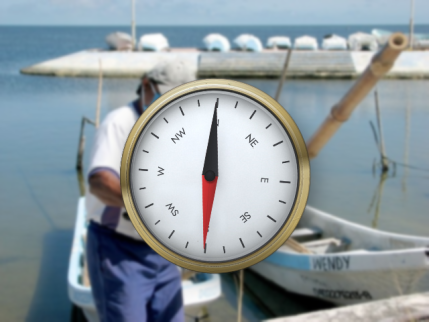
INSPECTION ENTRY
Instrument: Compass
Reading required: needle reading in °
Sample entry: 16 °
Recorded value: 180 °
